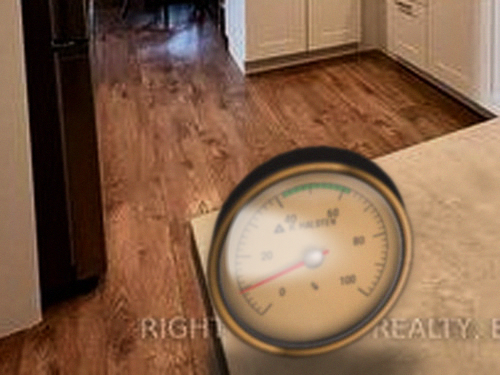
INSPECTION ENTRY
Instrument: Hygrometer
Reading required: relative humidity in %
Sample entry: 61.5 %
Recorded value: 10 %
